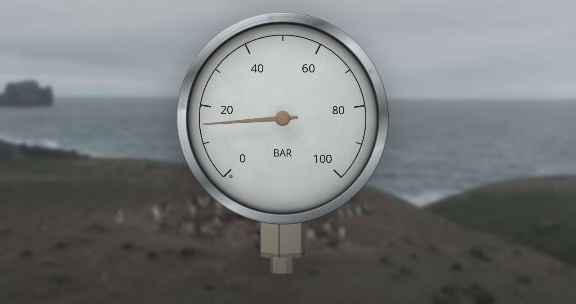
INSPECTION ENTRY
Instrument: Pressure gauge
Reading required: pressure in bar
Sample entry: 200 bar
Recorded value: 15 bar
